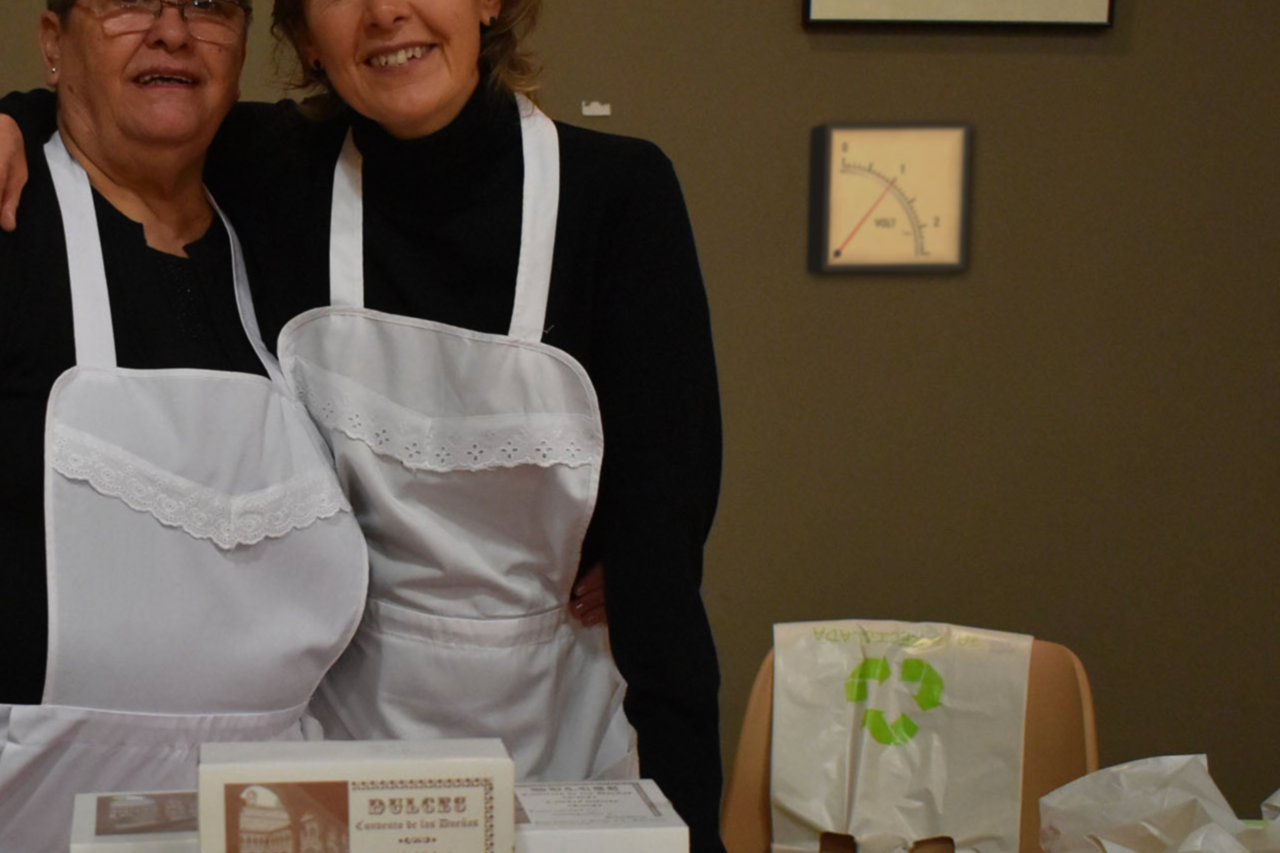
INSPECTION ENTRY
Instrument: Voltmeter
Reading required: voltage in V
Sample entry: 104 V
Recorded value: 1 V
